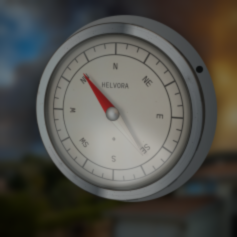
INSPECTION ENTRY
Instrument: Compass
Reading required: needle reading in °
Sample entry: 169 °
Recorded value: 320 °
